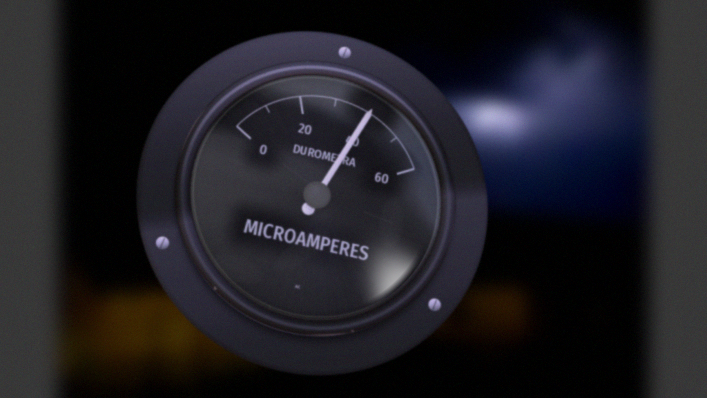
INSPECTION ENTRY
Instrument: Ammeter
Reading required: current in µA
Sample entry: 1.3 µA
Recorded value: 40 µA
